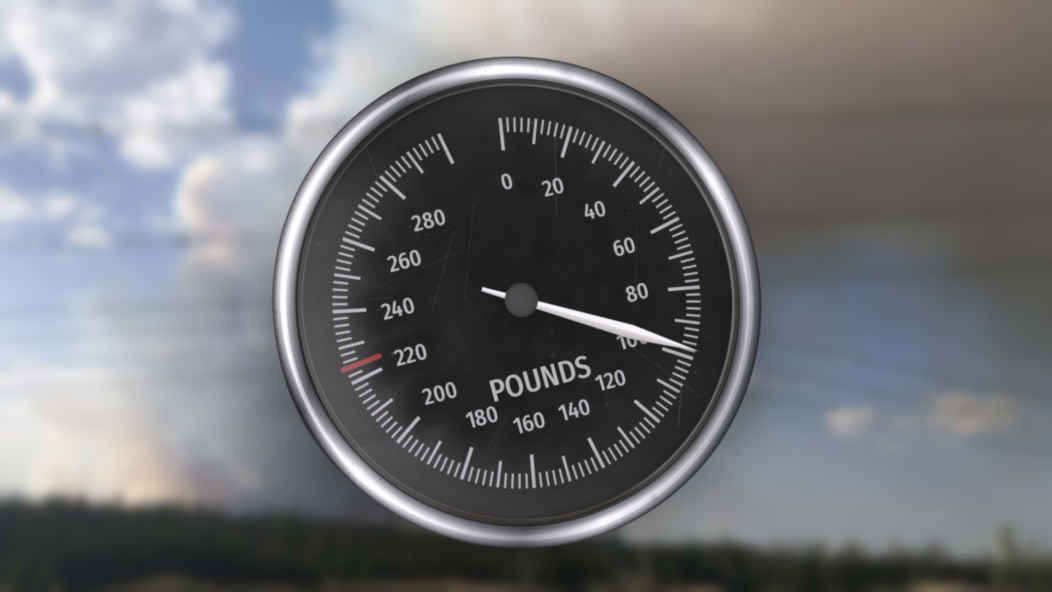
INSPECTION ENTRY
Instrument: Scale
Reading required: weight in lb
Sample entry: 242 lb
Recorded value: 98 lb
